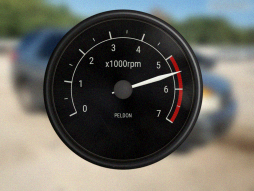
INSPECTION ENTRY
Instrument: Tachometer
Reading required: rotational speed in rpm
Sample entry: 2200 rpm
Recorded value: 5500 rpm
